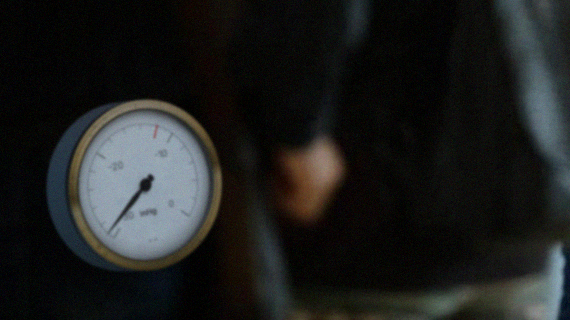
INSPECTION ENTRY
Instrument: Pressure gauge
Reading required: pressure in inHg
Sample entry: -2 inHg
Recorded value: -29 inHg
